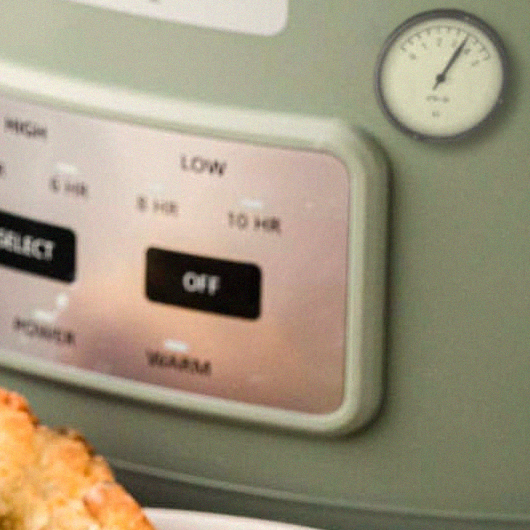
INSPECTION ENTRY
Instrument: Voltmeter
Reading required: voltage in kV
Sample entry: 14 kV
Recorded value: 3.5 kV
